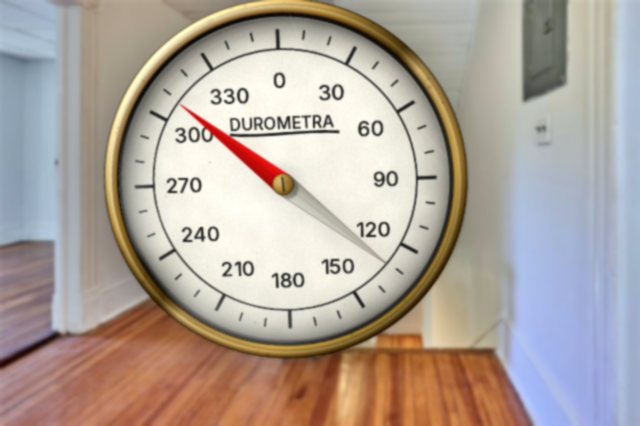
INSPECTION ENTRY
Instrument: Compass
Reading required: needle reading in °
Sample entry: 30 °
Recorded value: 310 °
